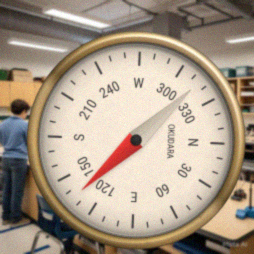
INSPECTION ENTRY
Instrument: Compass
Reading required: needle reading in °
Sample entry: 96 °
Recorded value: 135 °
